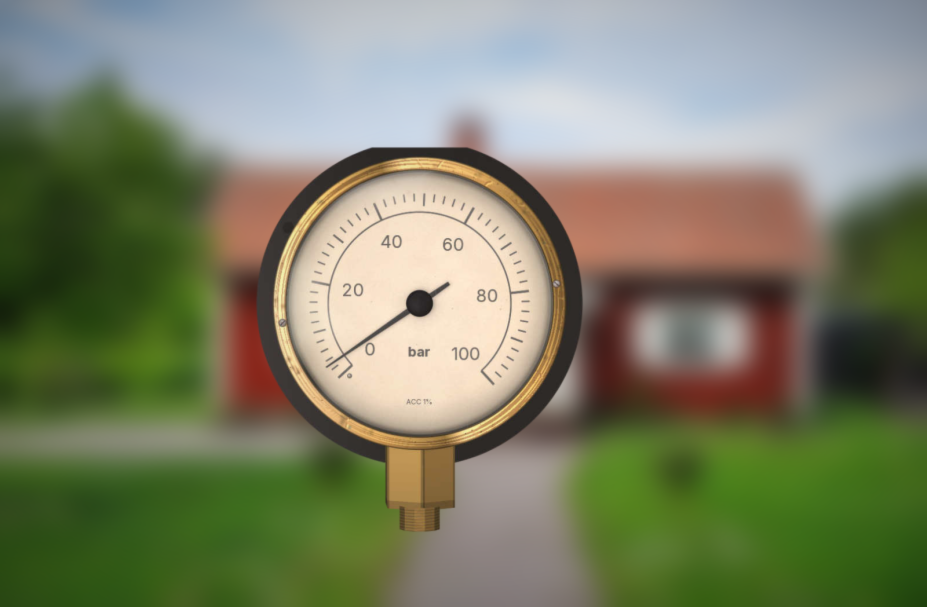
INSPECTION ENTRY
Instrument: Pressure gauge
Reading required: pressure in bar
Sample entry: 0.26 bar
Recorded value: 3 bar
